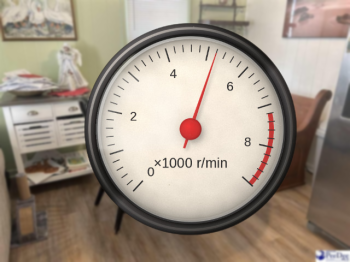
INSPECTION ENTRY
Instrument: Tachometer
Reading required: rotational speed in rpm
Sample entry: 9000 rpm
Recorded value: 5200 rpm
